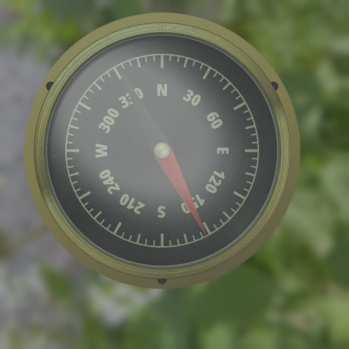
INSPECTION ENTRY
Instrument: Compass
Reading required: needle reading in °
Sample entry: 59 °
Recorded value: 152.5 °
